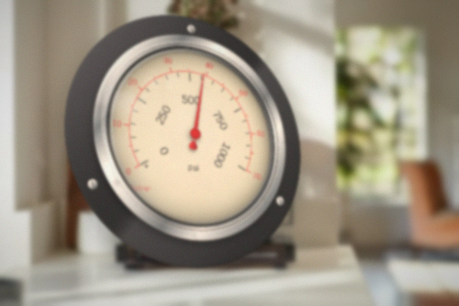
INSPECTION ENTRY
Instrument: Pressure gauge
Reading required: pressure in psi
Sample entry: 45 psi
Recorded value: 550 psi
